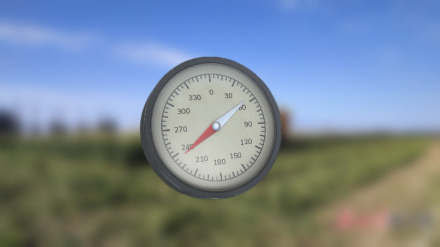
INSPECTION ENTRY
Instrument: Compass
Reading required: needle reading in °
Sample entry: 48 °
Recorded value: 235 °
